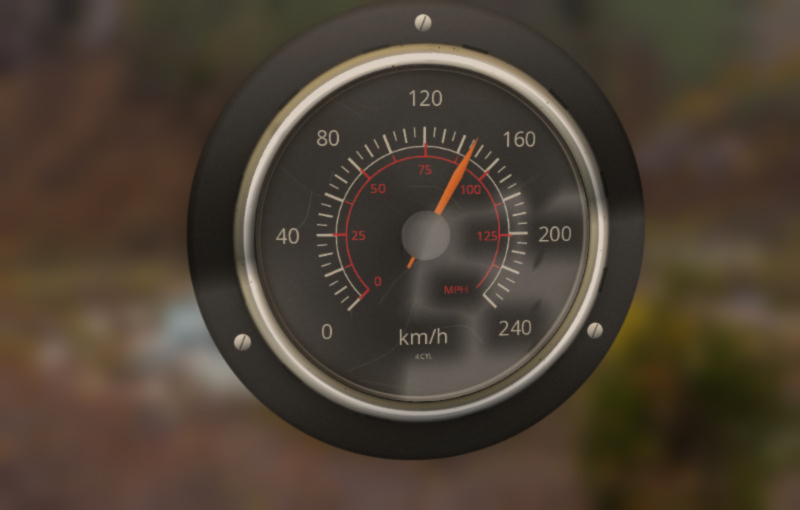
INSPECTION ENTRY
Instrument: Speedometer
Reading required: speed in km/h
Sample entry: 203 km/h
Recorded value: 145 km/h
